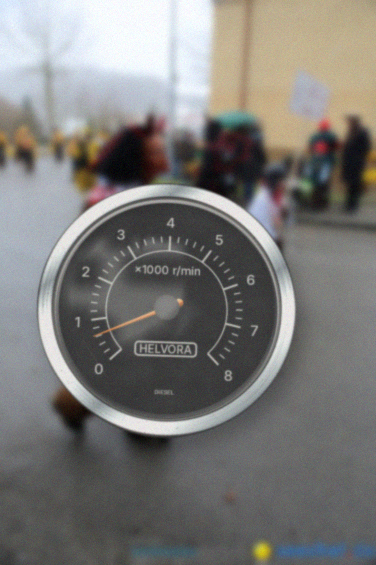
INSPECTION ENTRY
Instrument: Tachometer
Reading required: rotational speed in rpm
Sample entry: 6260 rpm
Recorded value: 600 rpm
